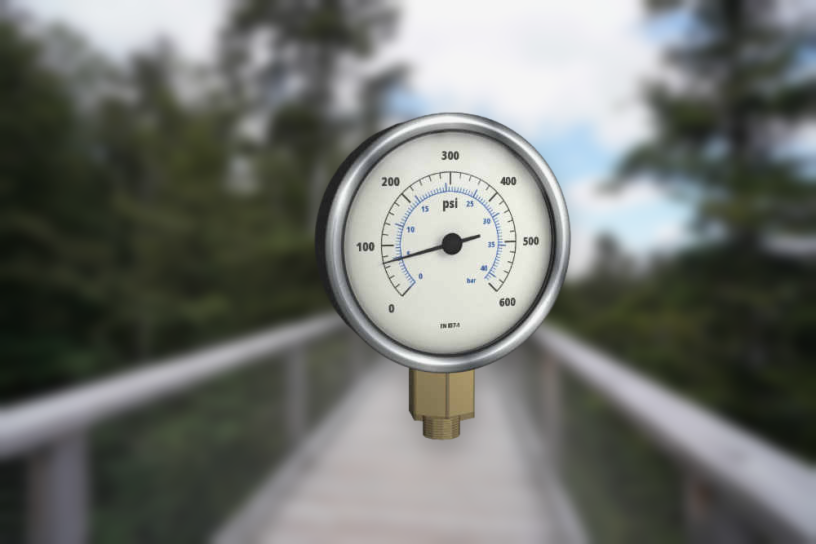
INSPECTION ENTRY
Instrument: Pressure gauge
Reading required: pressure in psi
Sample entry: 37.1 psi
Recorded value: 70 psi
